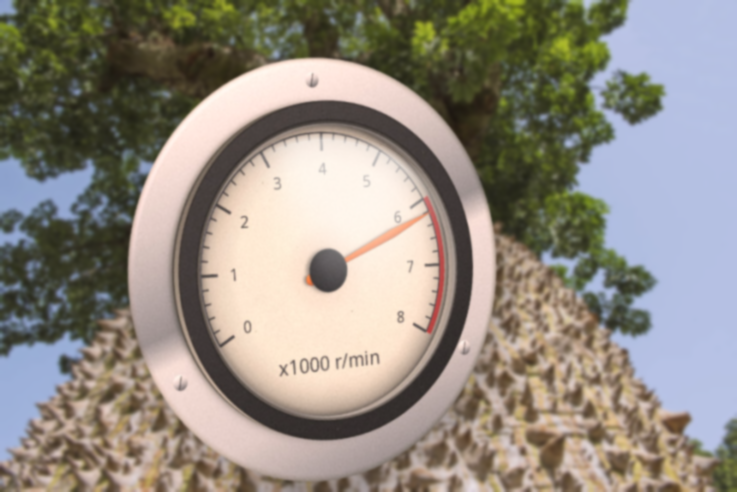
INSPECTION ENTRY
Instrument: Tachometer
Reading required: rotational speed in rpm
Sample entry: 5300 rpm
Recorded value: 6200 rpm
